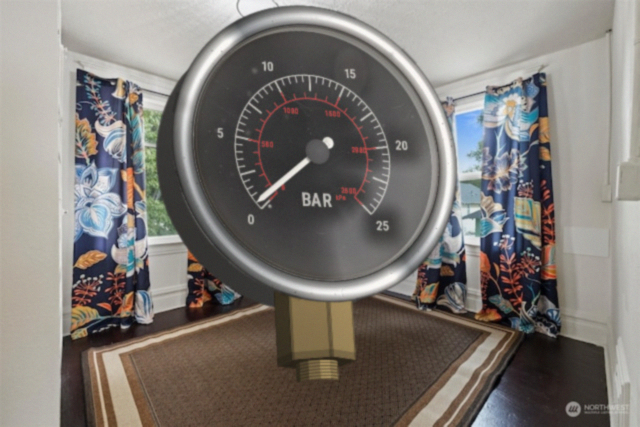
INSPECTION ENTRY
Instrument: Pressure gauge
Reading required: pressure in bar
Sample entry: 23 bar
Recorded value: 0.5 bar
